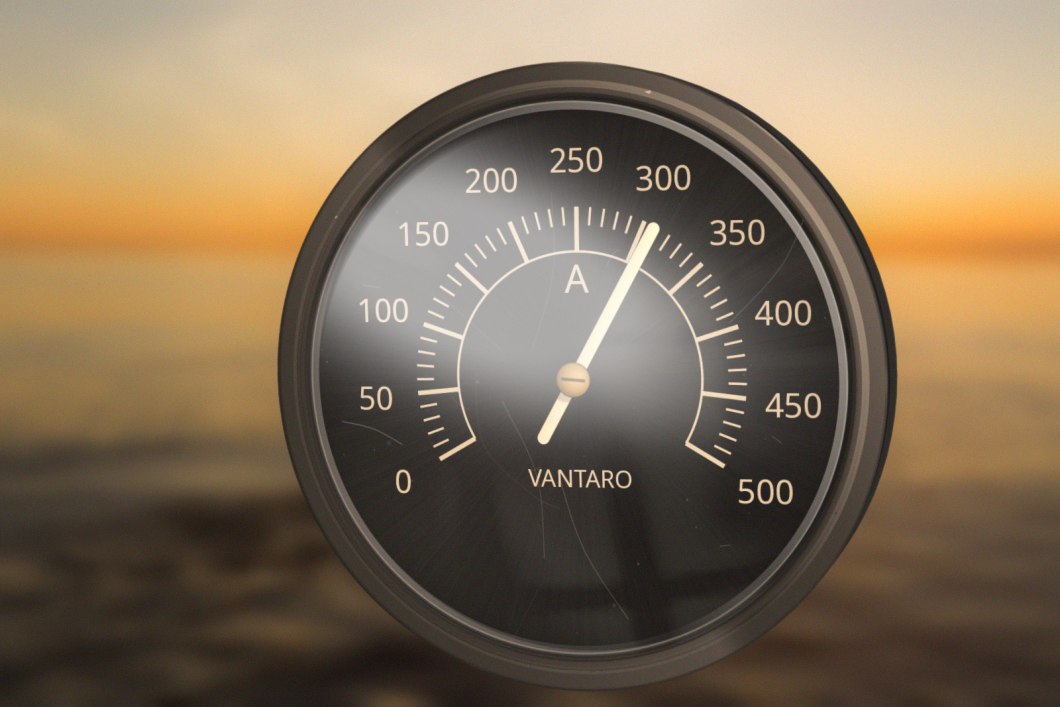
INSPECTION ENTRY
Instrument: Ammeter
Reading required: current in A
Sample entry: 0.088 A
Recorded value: 310 A
